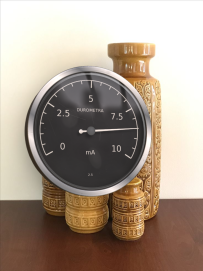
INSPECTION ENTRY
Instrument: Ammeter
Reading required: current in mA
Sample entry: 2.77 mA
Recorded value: 8.5 mA
